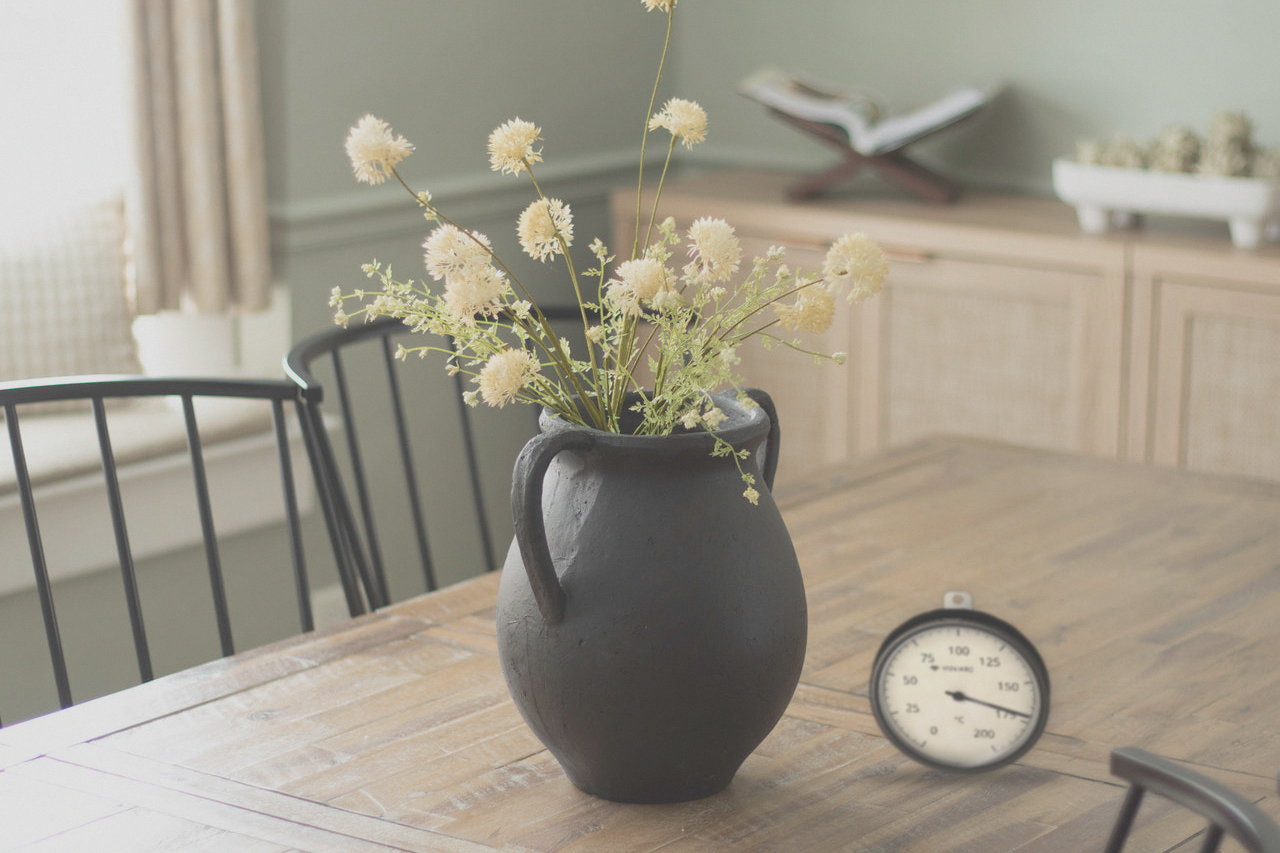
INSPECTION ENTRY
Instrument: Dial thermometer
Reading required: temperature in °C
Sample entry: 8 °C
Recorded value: 170 °C
